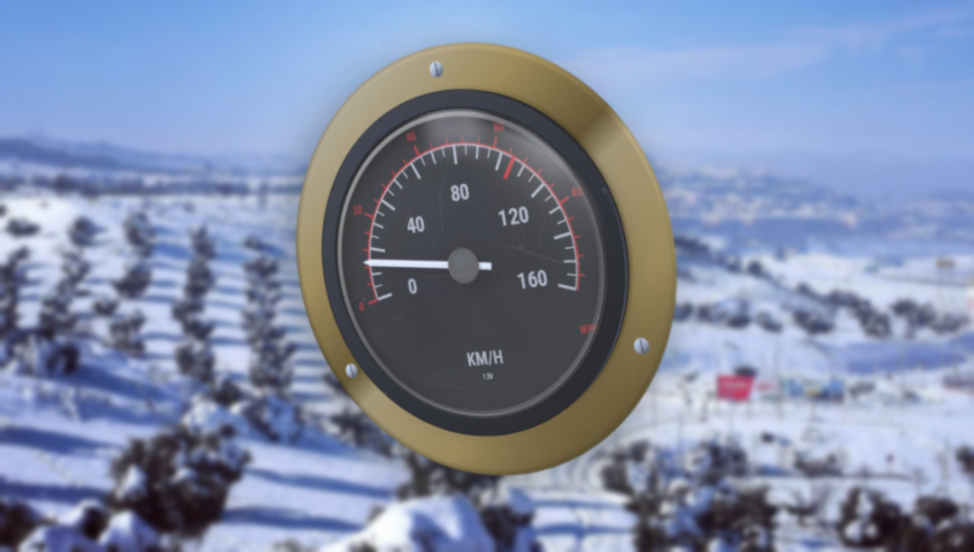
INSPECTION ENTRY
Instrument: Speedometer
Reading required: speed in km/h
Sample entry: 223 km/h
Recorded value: 15 km/h
